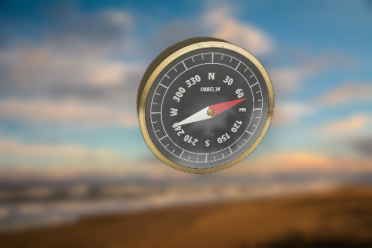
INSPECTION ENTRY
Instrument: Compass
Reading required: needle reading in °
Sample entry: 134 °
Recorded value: 70 °
